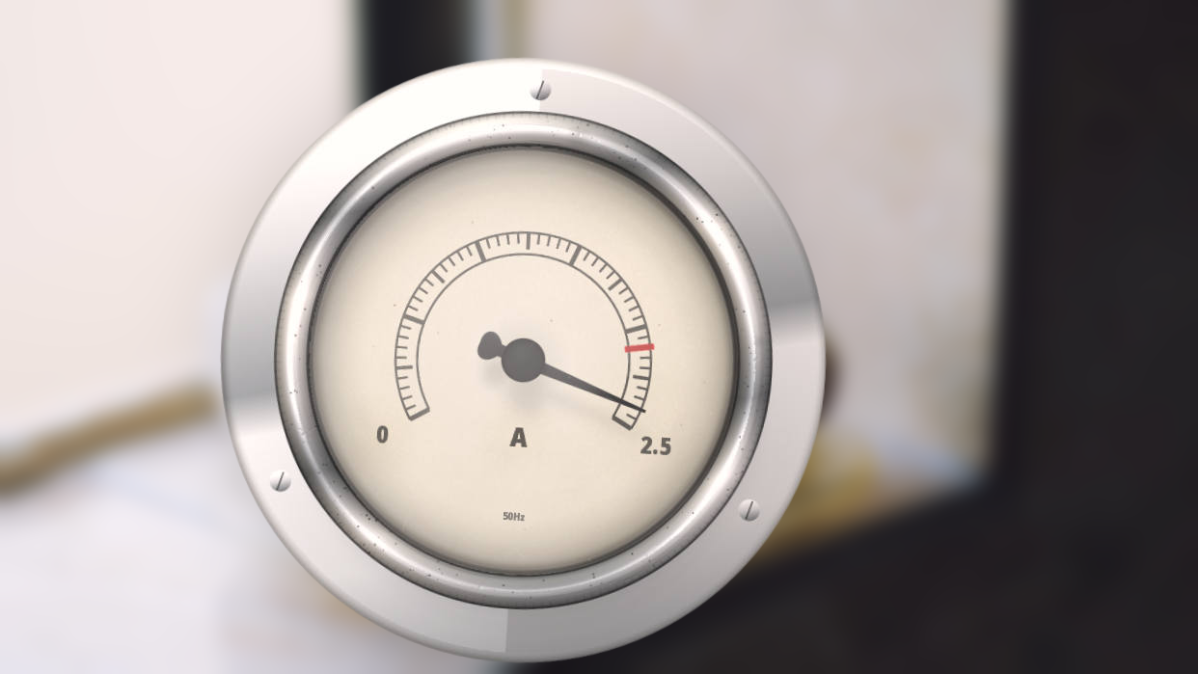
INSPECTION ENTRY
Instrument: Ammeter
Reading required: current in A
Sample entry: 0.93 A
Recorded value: 2.4 A
